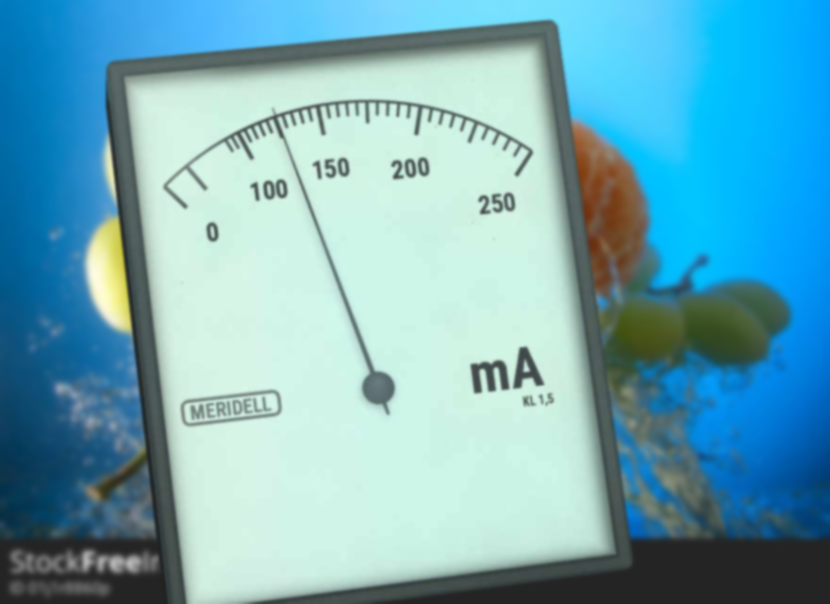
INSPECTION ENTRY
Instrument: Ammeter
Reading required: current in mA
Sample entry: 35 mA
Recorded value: 125 mA
